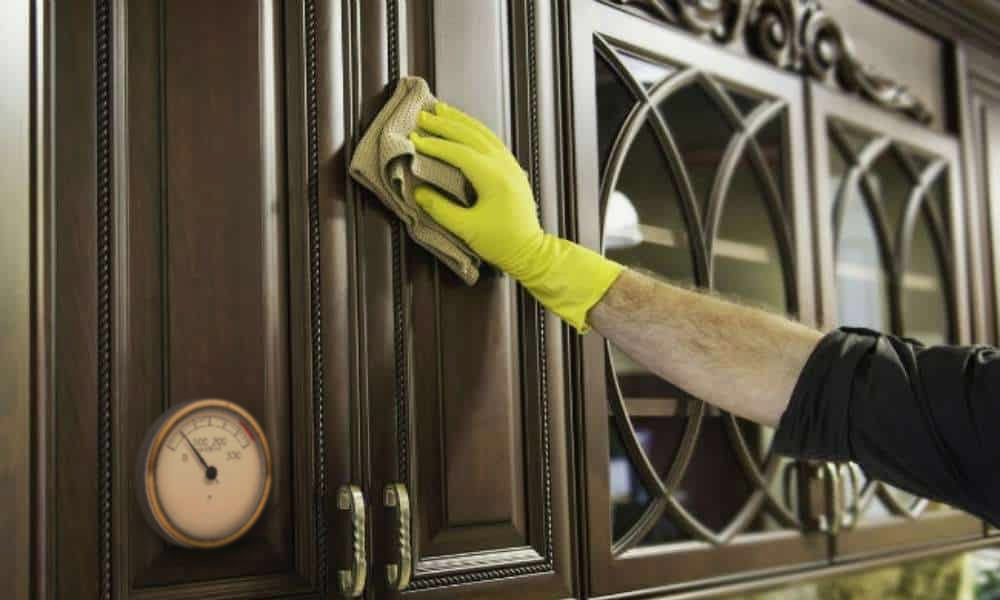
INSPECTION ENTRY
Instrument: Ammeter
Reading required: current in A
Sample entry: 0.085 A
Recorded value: 50 A
